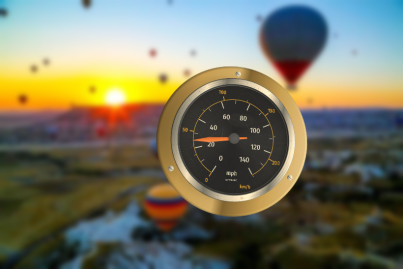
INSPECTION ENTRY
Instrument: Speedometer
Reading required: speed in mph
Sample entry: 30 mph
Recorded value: 25 mph
